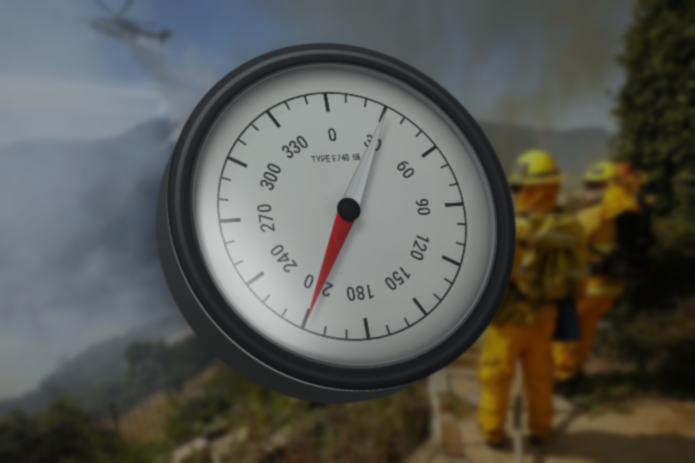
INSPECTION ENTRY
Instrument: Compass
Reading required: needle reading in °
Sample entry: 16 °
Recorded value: 210 °
